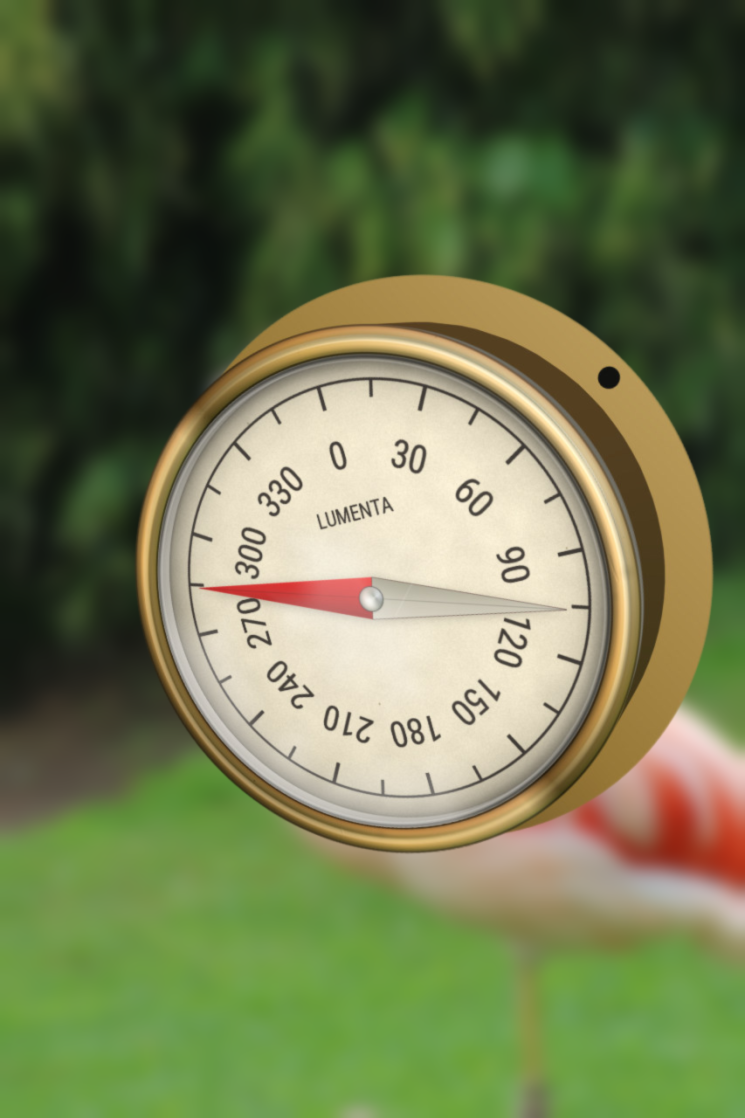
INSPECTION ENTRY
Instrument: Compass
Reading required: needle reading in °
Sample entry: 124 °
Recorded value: 285 °
